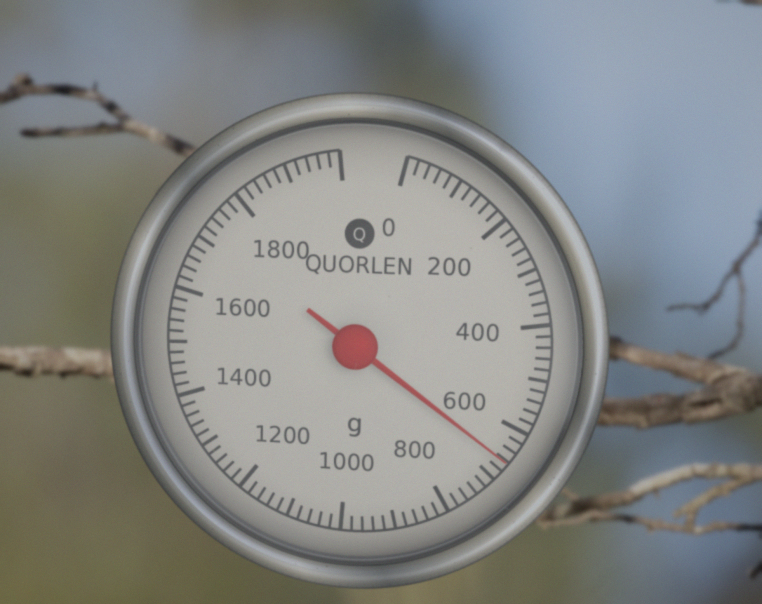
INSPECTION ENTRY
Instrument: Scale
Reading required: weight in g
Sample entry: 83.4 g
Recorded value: 660 g
